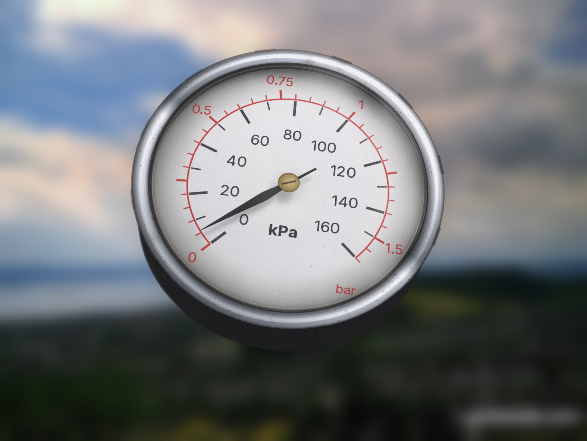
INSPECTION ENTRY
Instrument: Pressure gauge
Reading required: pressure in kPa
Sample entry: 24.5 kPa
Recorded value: 5 kPa
